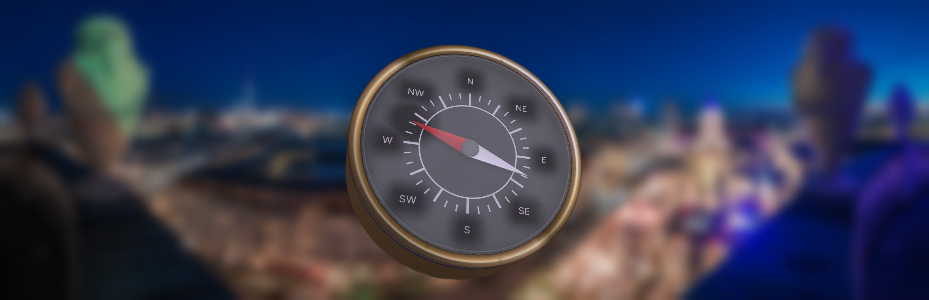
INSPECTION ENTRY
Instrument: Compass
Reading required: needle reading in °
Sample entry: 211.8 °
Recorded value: 290 °
